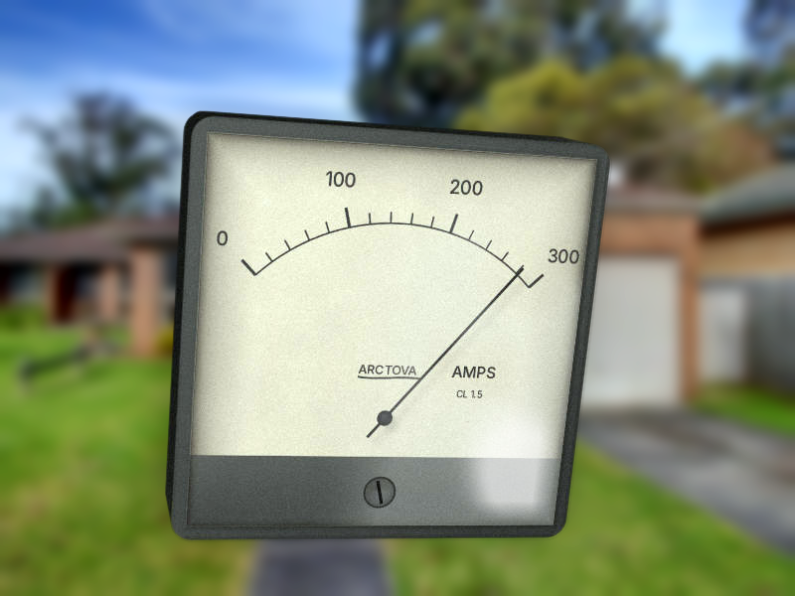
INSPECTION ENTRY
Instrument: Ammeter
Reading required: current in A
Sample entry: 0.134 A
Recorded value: 280 A
